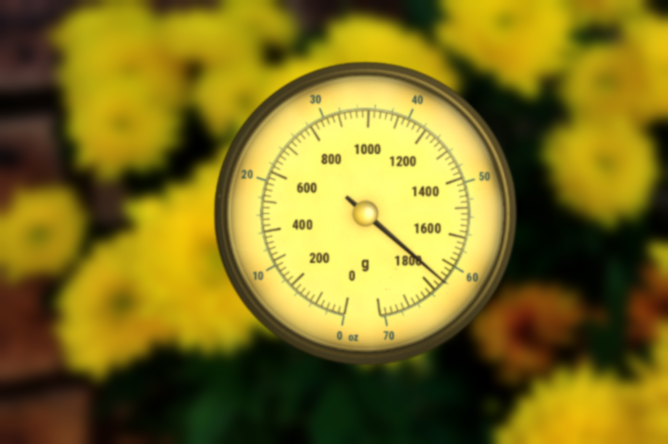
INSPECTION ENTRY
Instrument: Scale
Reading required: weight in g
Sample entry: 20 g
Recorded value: 1760 g
